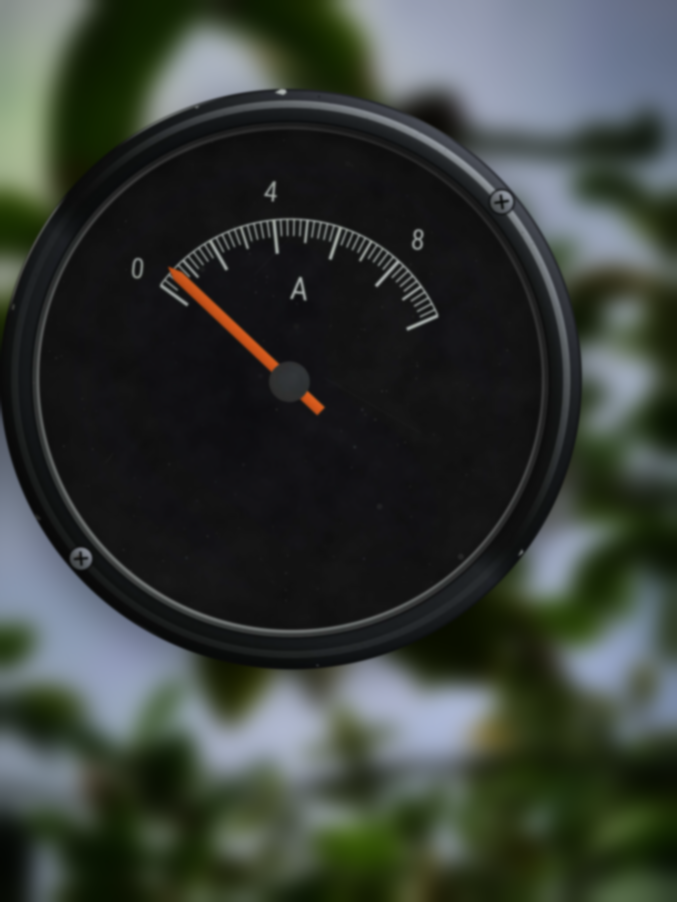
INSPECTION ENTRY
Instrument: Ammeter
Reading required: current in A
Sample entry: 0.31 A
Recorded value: 0.6 A
